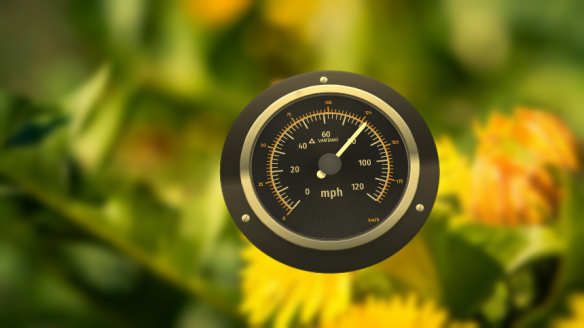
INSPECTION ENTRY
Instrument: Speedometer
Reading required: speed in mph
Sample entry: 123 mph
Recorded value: 80 mph
